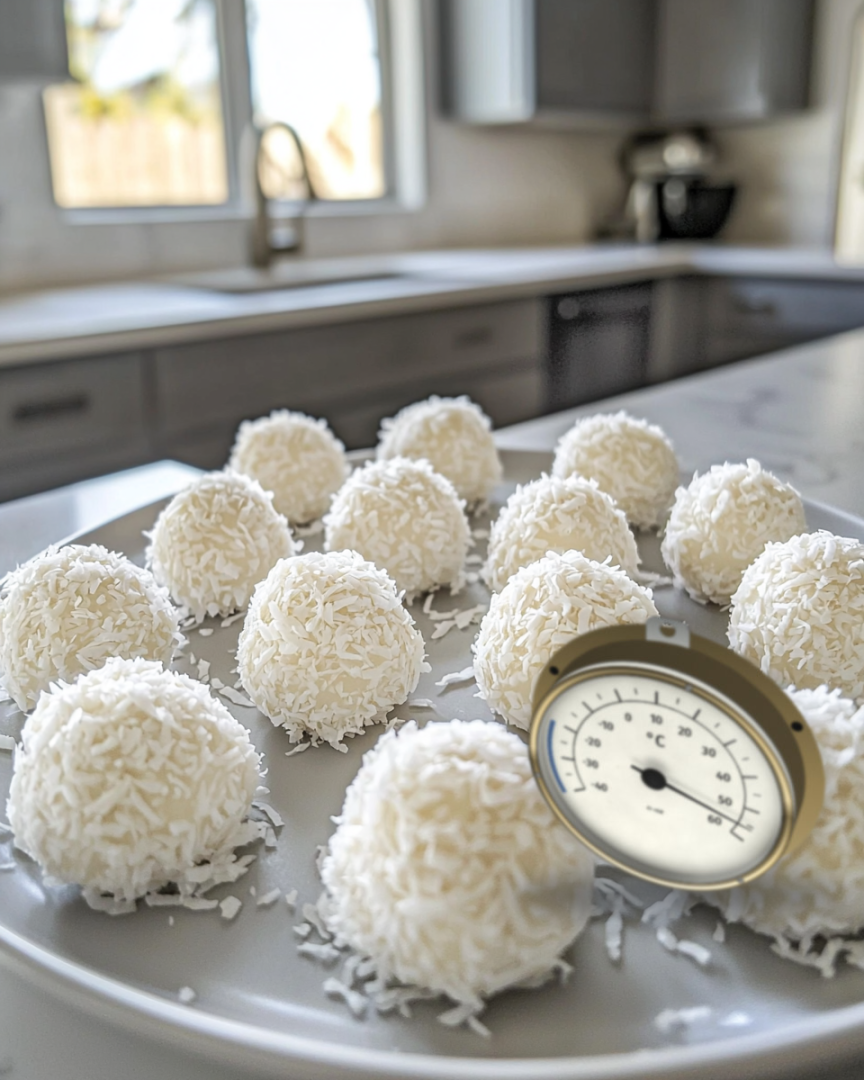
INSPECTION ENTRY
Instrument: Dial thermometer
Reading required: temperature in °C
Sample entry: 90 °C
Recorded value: 55 °C
